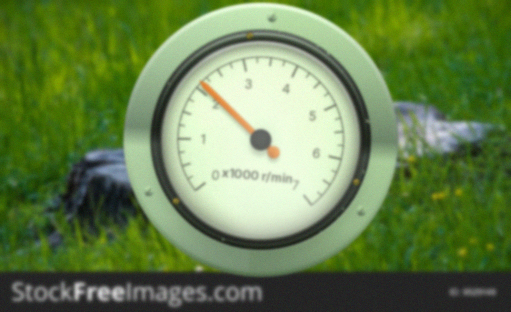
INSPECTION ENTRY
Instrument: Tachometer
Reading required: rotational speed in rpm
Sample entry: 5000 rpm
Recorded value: 2125 rpm
